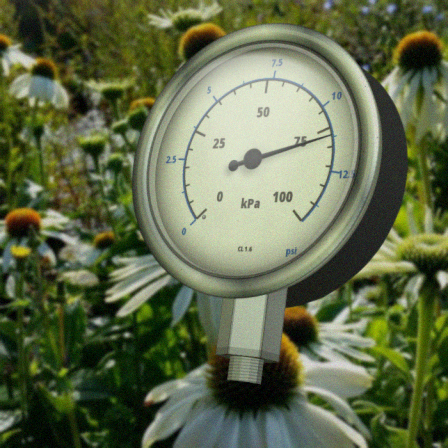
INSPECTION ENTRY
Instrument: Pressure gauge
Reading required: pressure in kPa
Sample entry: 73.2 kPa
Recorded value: 77.5 kPa
